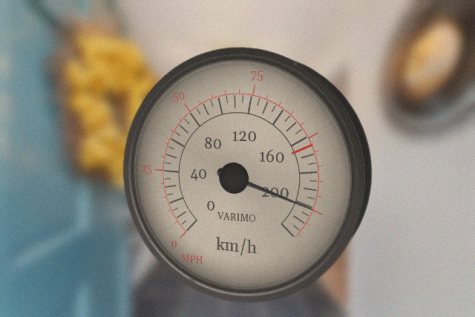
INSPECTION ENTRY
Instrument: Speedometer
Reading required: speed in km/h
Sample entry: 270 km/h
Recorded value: 200 km/h
